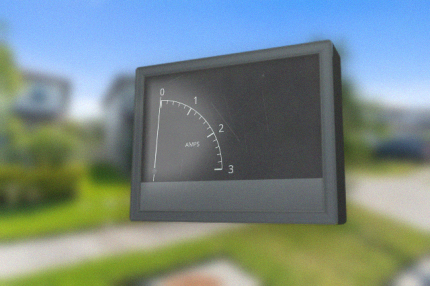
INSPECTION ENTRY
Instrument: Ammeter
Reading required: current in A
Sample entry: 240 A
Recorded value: 0 A
